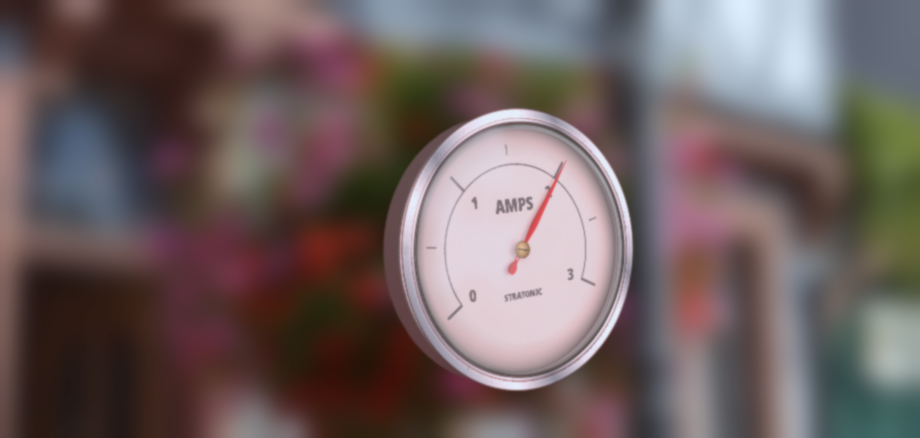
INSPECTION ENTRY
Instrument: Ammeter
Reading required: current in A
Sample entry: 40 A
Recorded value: 2 A
